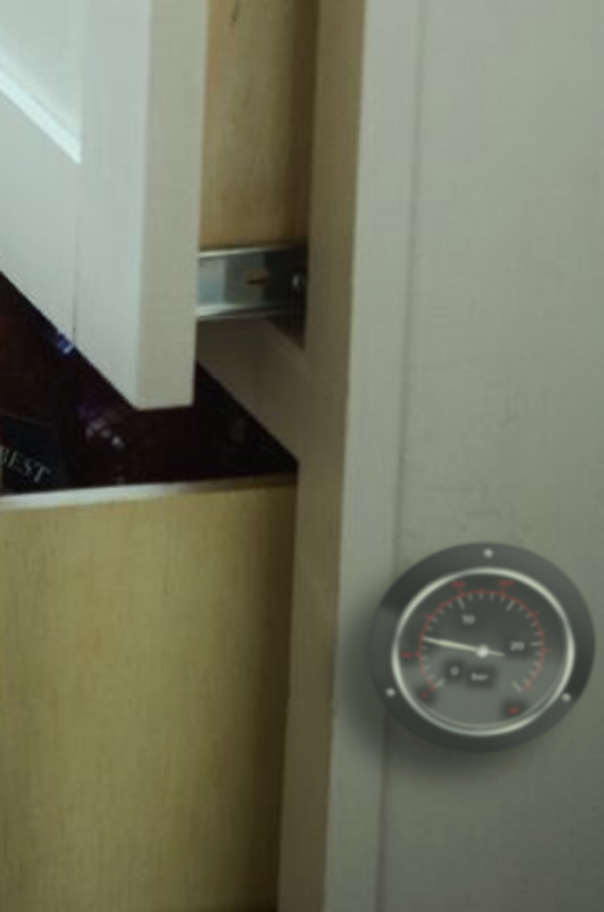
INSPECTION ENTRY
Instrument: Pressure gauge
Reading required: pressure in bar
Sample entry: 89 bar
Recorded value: 5 bar
